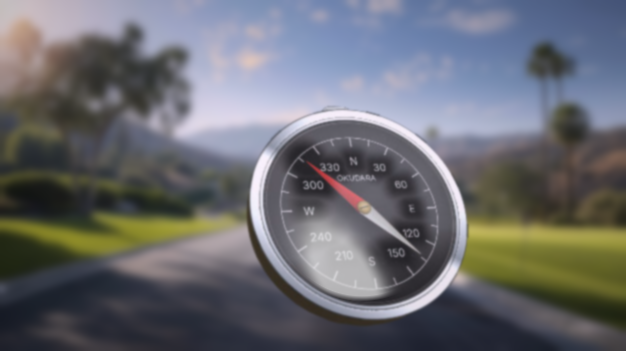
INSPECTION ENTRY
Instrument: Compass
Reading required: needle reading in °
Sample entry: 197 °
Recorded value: 315 °
